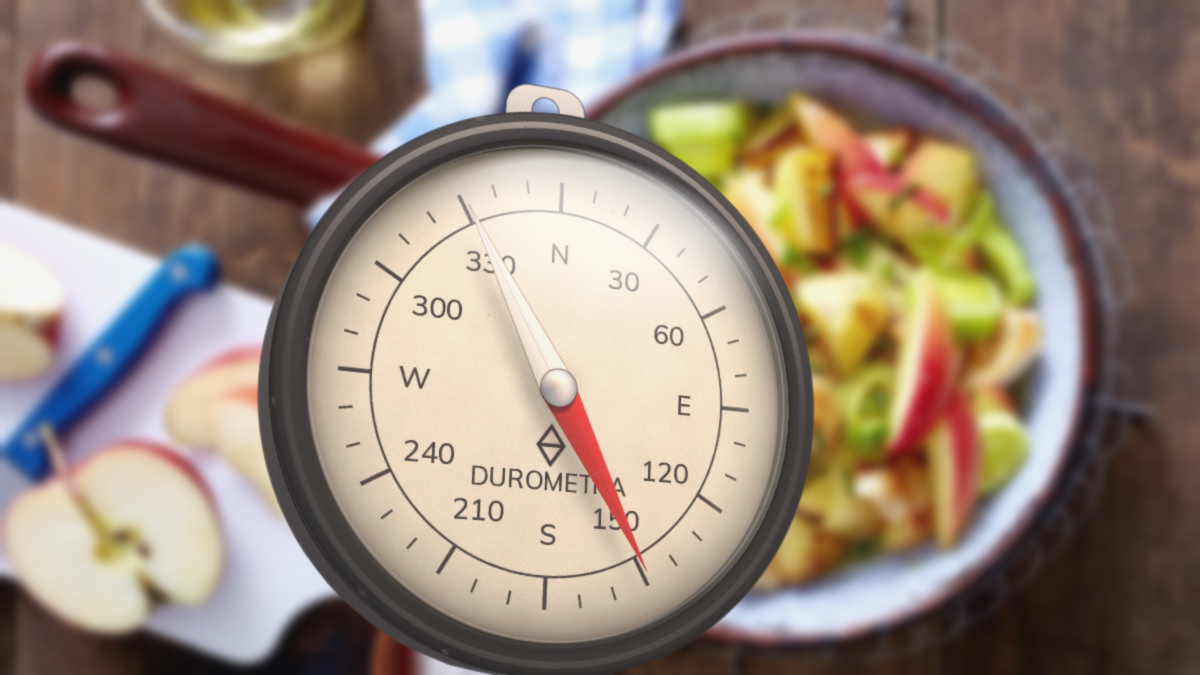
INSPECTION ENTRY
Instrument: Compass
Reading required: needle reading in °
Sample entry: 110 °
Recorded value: 150 °
